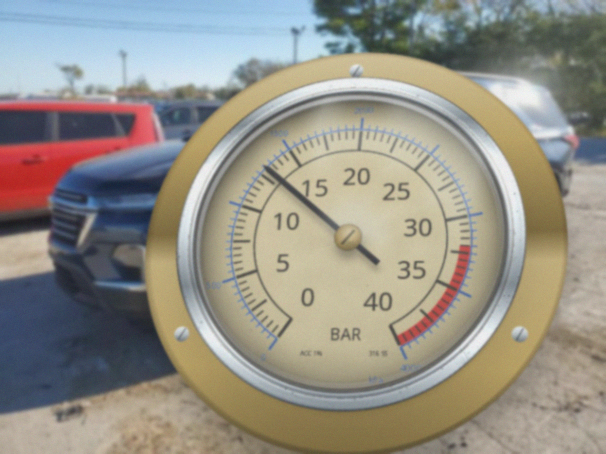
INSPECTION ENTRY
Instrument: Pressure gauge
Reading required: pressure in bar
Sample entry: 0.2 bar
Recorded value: 13 bar
